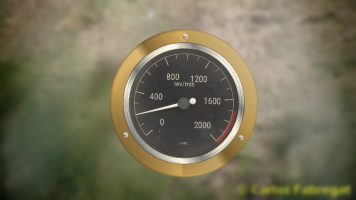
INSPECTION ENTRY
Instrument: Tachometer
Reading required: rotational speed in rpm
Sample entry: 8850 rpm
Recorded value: 200 rpm
